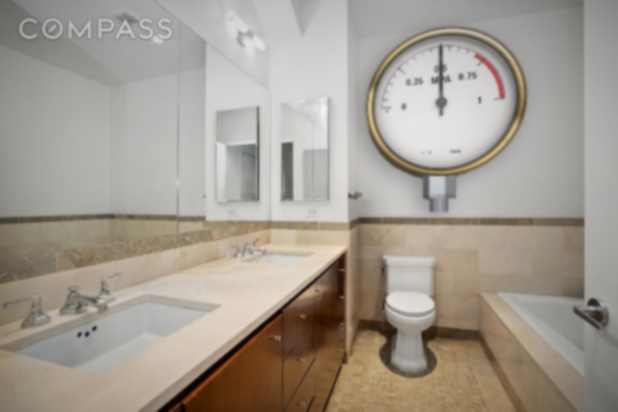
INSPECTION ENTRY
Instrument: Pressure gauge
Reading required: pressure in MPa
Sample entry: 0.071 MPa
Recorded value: 0.5 MPa
